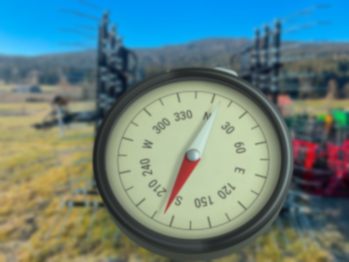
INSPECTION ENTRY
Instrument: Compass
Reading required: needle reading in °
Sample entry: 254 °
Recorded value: 187.5 °
